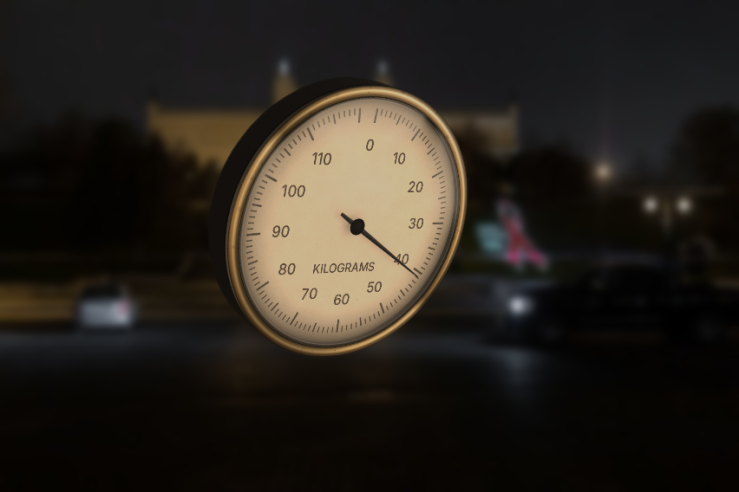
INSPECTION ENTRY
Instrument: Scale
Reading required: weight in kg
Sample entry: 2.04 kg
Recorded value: 41 kg
